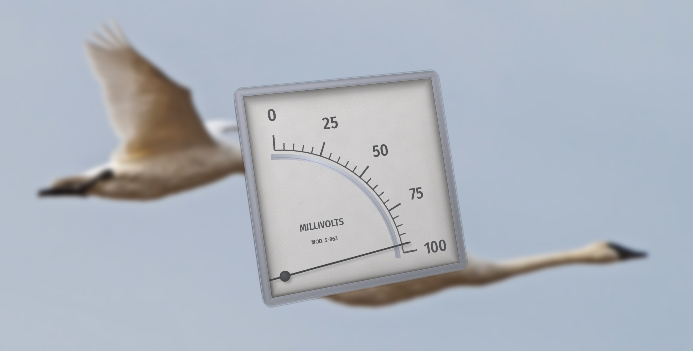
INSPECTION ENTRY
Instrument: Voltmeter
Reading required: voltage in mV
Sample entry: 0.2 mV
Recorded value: 95 mV
